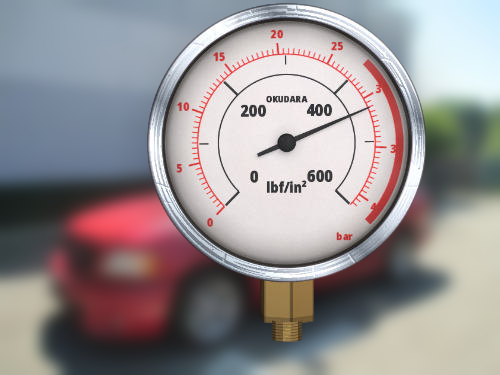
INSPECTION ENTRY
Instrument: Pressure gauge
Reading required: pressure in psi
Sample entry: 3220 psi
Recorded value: 450 psi
